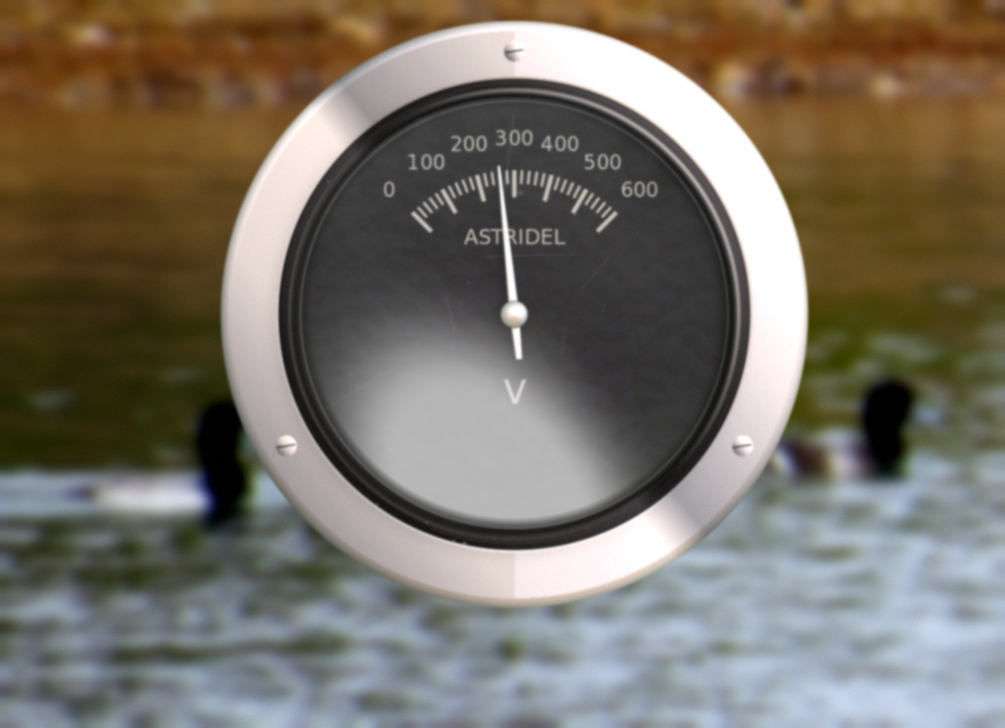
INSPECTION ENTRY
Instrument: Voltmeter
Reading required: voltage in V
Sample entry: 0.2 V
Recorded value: 260 V
